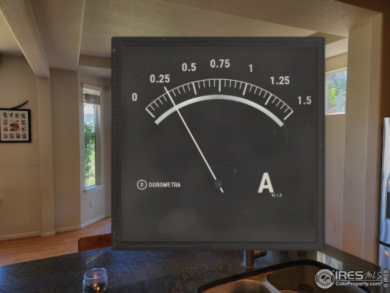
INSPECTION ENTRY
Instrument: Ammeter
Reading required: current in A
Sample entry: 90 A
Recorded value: 0.25 A
